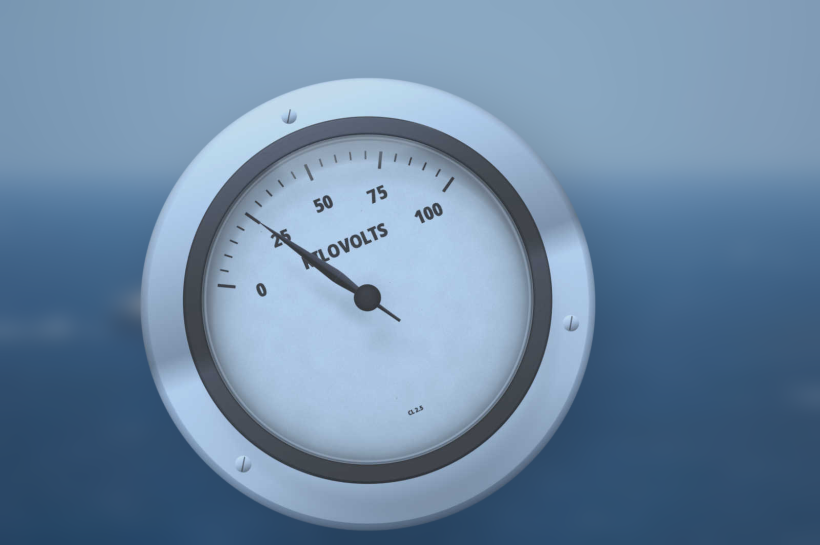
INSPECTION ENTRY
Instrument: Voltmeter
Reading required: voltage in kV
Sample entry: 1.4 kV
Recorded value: 25 kV
